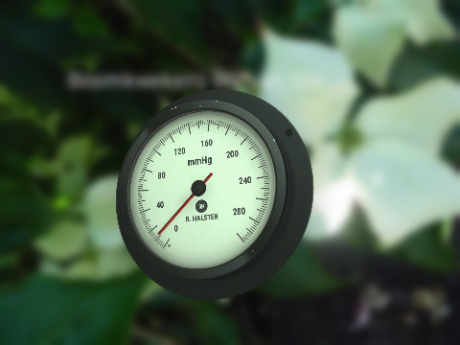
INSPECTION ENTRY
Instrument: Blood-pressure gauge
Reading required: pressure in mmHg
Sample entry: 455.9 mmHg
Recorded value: 10 mmHg
